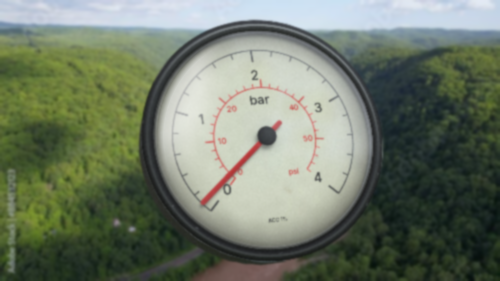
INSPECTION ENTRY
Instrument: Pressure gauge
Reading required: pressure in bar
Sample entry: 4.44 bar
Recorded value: 0.1 bar
